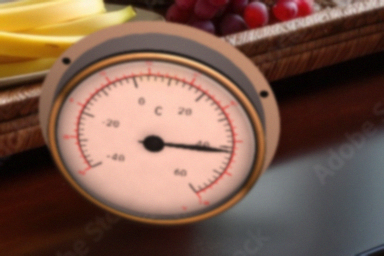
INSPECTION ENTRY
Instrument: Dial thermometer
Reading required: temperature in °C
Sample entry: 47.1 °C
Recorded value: 40 °C
